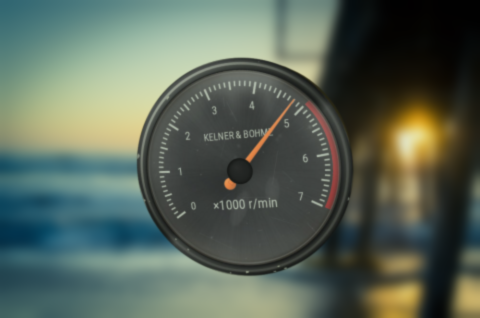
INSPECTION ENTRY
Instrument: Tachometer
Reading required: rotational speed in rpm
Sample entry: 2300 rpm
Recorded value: 4800 rpm
